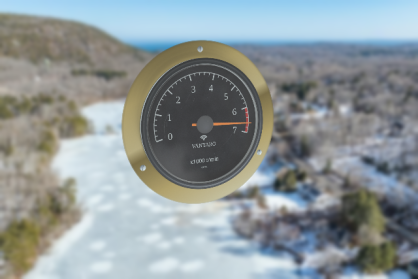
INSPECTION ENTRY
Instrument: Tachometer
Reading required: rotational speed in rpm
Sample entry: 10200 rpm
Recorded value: 6600 rpm
